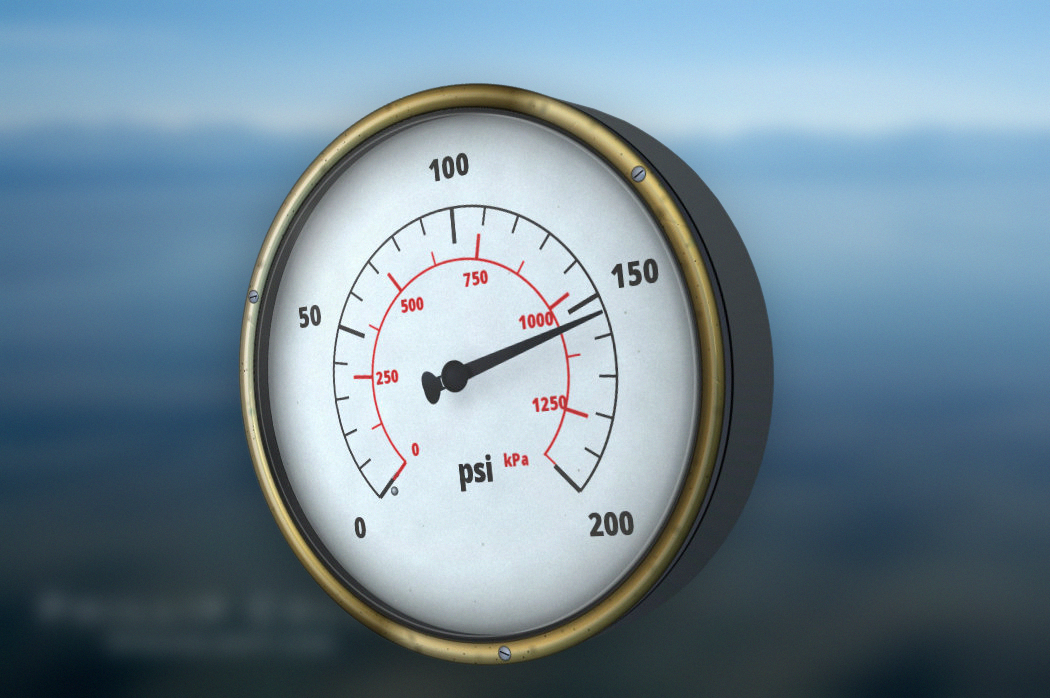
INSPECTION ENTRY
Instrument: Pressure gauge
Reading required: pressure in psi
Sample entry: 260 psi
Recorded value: 155 psi
